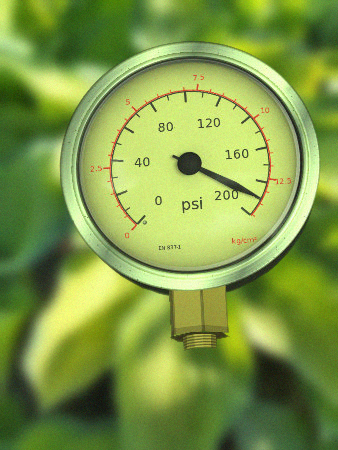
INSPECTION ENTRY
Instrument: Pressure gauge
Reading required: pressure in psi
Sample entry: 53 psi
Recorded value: 190 psi
